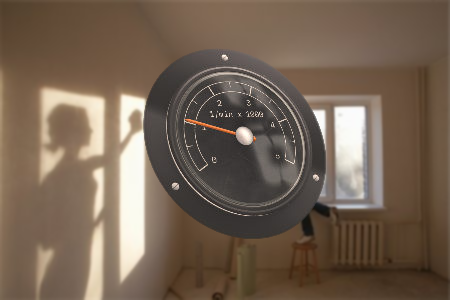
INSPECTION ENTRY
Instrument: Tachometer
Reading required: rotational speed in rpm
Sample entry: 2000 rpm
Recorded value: 1000 rpm
